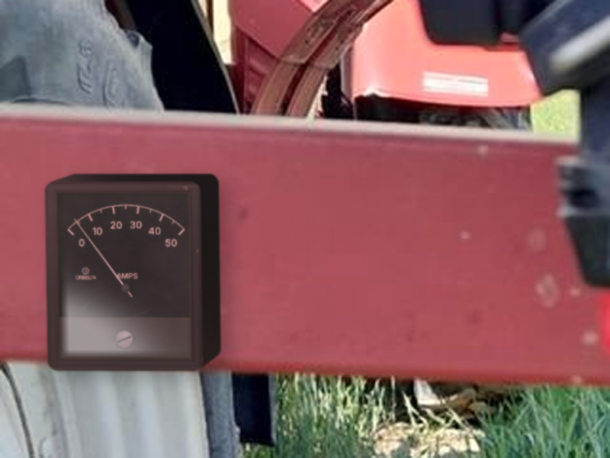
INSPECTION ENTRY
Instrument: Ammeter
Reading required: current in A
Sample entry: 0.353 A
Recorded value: 5 A
